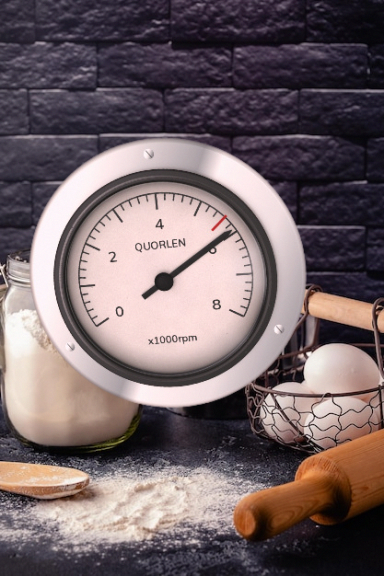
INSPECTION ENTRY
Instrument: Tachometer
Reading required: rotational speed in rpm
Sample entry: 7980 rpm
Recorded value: 5900 rpm
